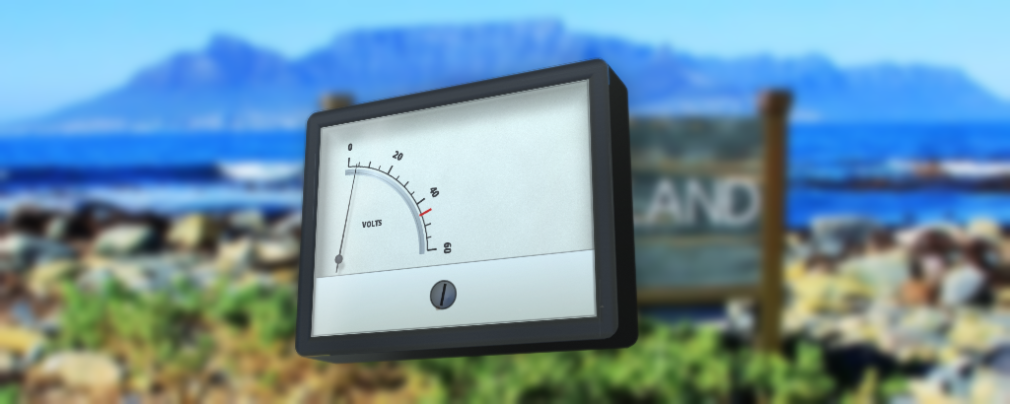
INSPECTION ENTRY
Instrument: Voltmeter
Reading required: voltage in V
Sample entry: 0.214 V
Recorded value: 5 V
